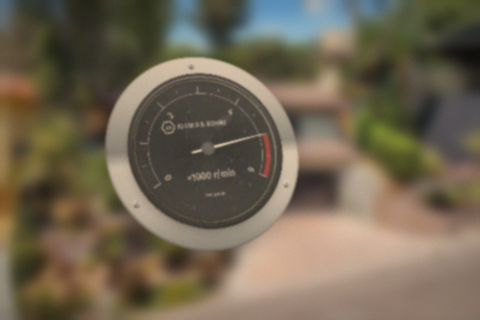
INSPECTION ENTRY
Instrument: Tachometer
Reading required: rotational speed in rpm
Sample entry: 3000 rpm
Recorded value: 5000 rpm
